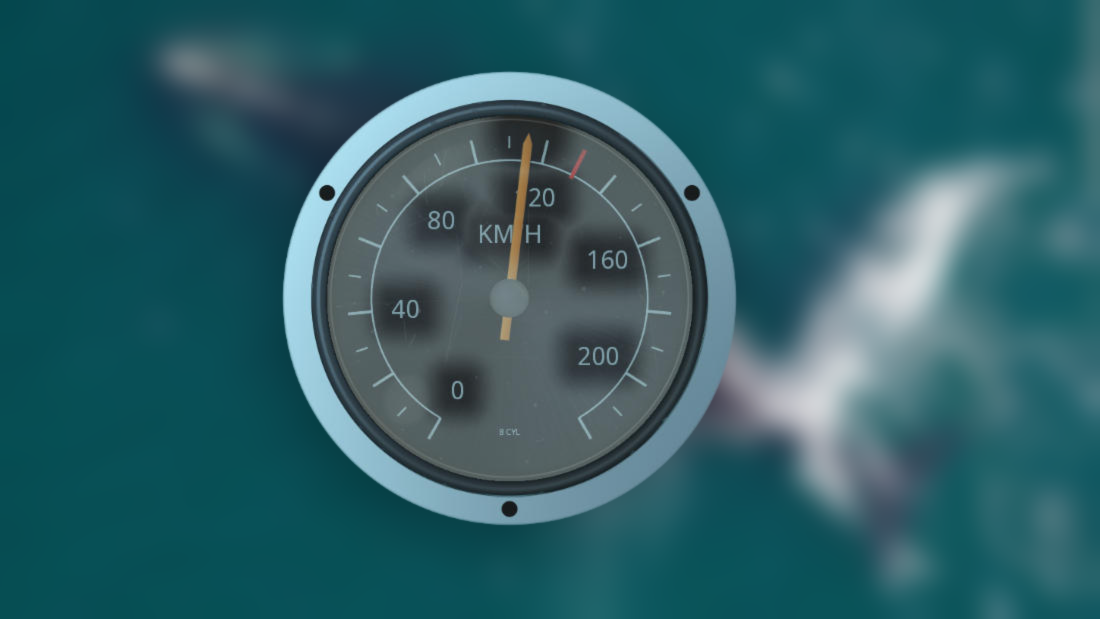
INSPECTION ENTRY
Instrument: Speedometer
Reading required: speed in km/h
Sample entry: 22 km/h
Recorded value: 115 km/h
